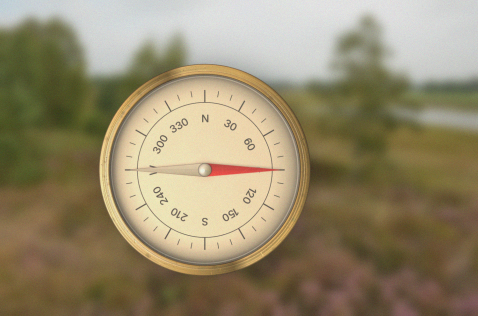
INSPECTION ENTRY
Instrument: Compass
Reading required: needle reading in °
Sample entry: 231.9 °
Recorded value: 90 °
